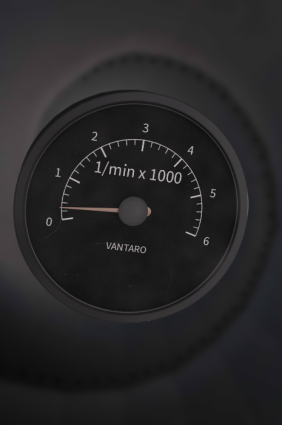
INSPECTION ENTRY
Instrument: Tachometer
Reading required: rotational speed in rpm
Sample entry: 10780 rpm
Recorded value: 300 rpm
